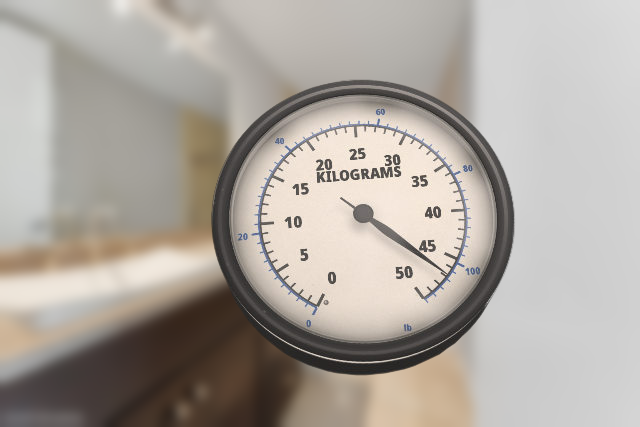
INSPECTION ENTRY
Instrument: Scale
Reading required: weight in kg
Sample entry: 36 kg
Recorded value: 47 kg
